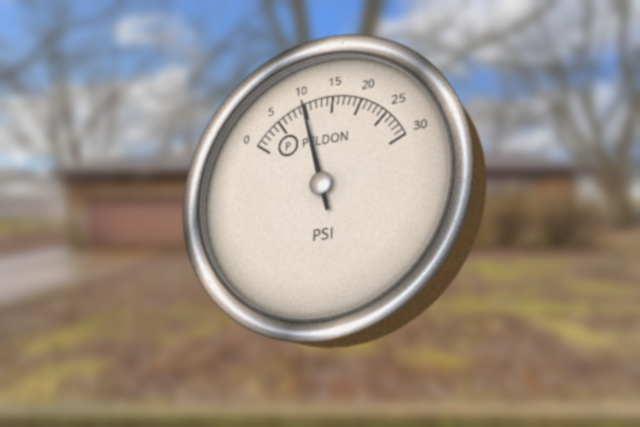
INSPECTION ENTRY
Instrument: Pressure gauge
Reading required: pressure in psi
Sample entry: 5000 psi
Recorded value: 10 psi
